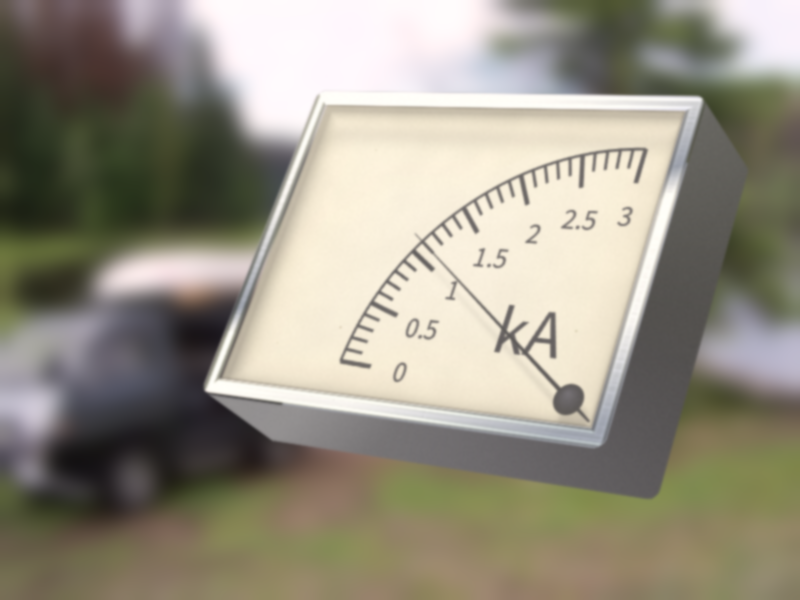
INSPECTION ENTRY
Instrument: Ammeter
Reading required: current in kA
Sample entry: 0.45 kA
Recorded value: 1.1 kA
